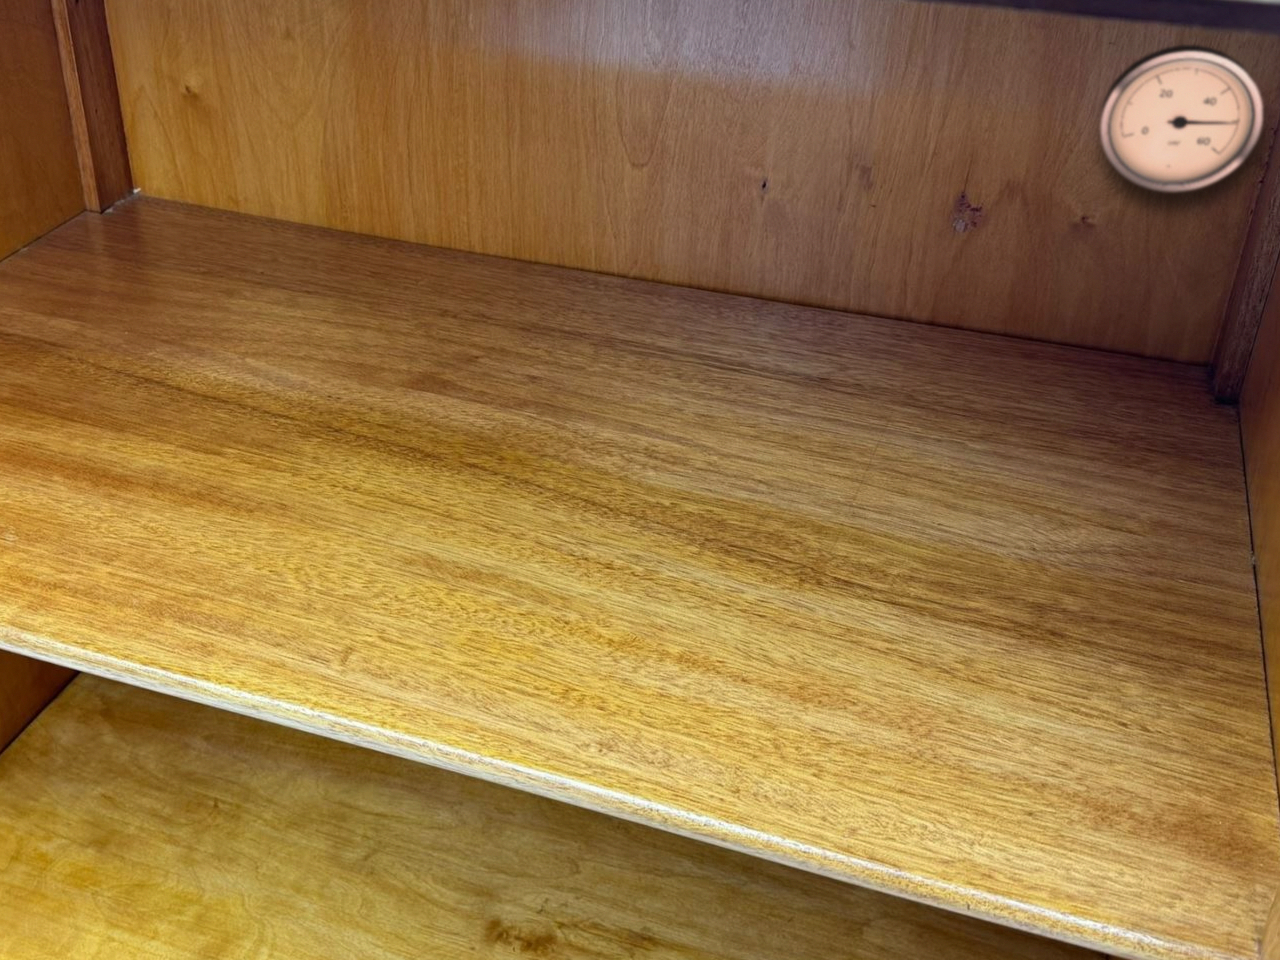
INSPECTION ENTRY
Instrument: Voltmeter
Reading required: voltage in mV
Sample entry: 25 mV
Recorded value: 50 mV
